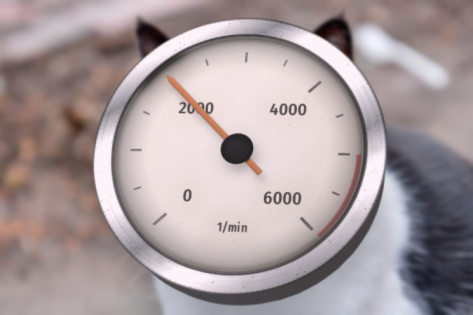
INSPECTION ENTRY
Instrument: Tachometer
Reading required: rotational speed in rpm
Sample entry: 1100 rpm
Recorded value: 2000 rpm
